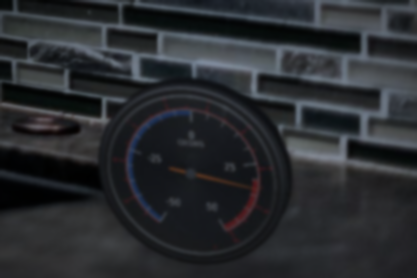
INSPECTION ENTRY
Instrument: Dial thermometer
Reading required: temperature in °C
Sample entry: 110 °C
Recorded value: 32.5 °C
